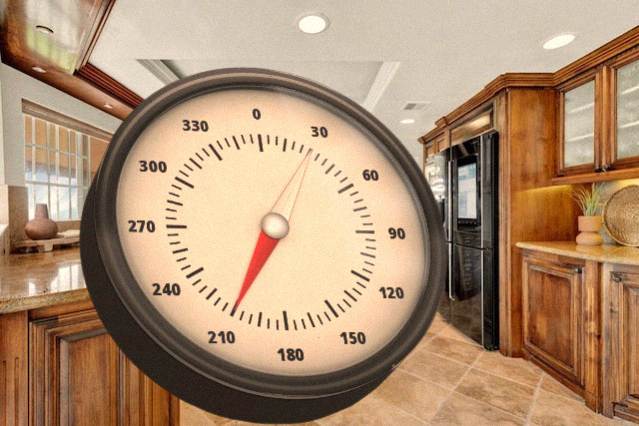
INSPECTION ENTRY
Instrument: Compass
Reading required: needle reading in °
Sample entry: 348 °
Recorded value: 210 °
